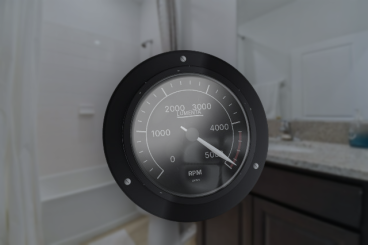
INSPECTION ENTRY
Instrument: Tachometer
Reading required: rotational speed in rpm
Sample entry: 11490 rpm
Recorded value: 4900 rpm
